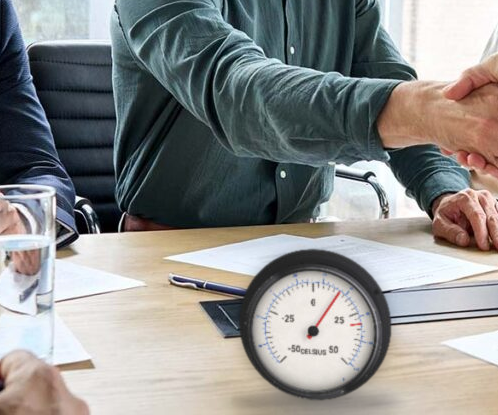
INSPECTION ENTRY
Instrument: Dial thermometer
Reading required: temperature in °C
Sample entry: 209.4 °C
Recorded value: 12.5 °C
